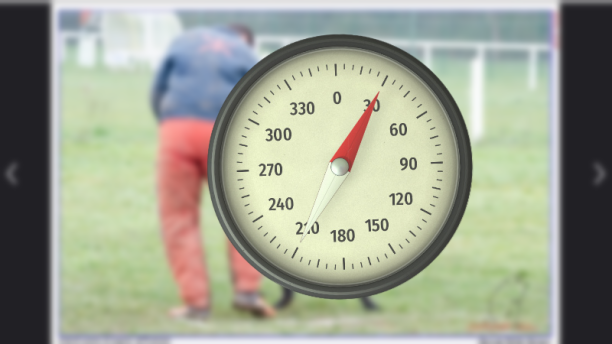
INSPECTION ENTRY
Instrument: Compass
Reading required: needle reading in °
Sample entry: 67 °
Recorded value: 30 °
